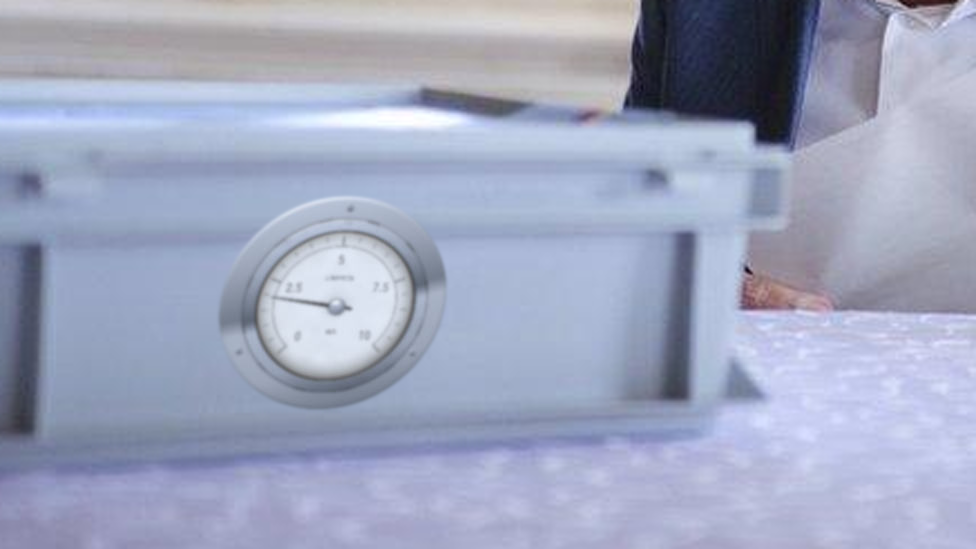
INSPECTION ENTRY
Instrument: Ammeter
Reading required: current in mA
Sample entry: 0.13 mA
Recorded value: 2 mA
